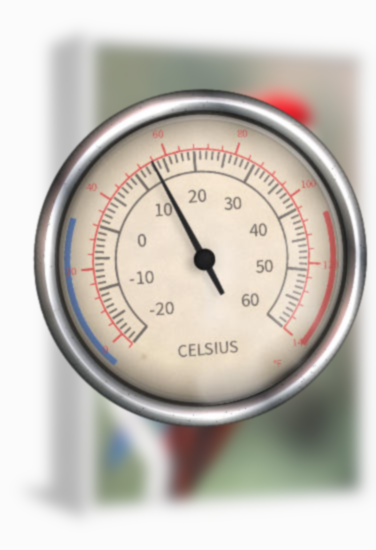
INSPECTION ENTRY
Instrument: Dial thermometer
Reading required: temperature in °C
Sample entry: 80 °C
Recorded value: 13 °C
